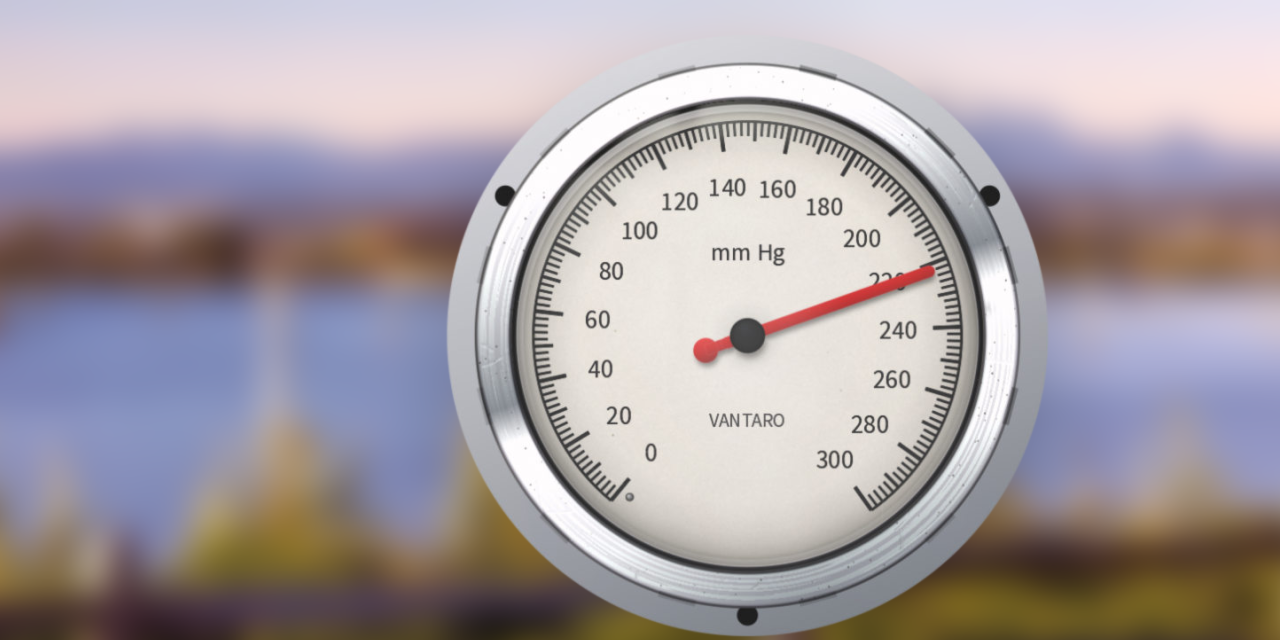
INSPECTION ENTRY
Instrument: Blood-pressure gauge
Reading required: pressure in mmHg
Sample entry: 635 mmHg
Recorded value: 222 mmHg
